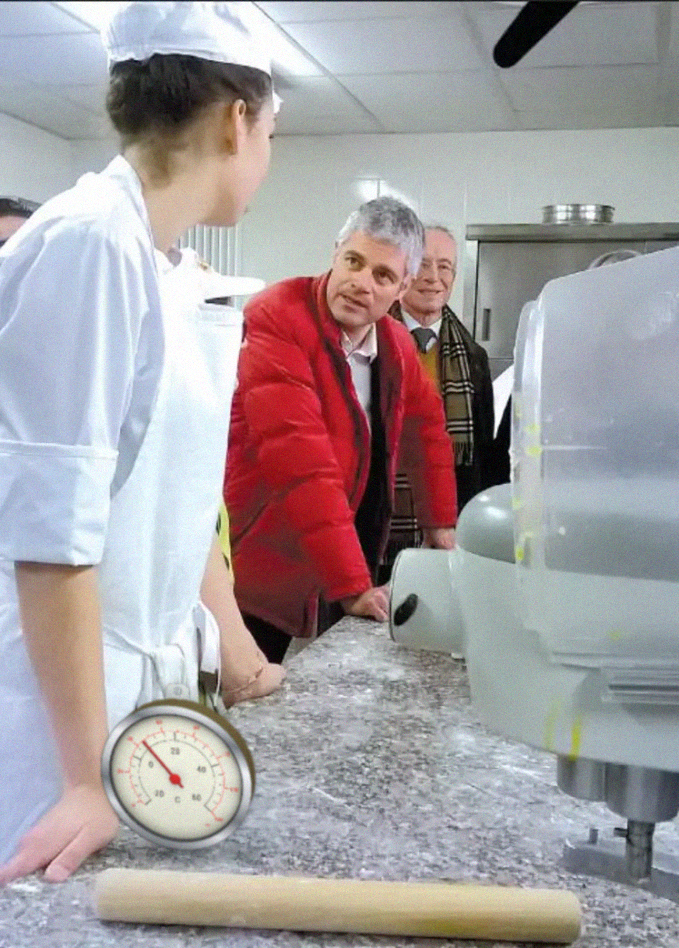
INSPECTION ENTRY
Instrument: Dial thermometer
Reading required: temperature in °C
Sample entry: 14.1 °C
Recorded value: 8 °C
